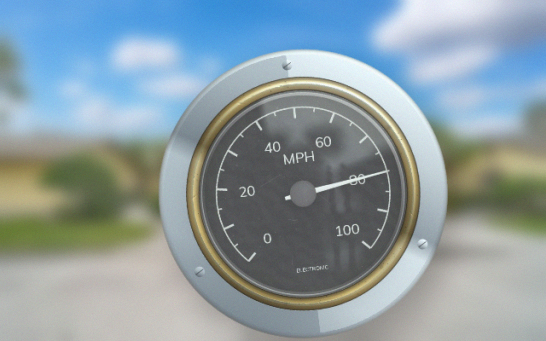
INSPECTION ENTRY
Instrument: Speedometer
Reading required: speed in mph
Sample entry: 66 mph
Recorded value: 80 mph
